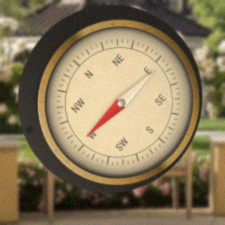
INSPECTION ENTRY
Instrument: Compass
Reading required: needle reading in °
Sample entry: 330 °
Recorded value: 275 °
